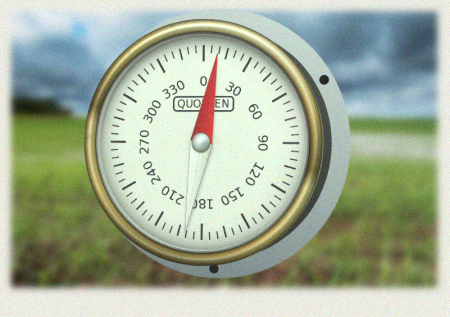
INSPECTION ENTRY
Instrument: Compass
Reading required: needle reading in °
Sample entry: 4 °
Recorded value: 10 °
